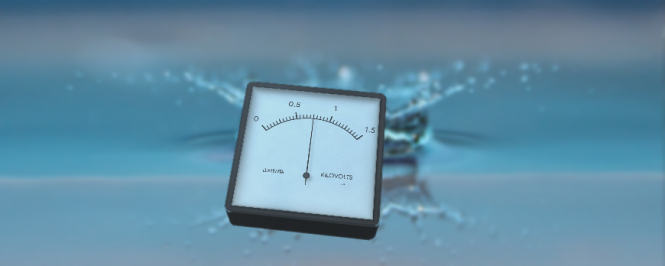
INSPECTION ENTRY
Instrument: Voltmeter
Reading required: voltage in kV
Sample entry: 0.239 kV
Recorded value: 0.75 kV
